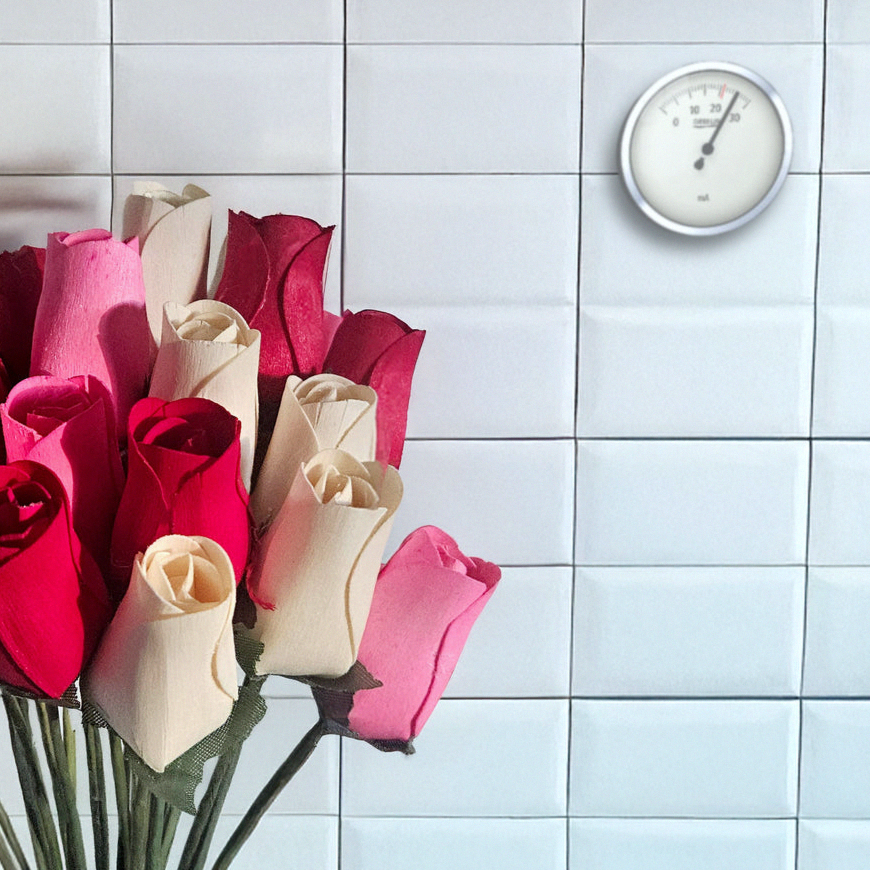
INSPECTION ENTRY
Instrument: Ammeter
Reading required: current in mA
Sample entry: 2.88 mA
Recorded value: 25 mA
